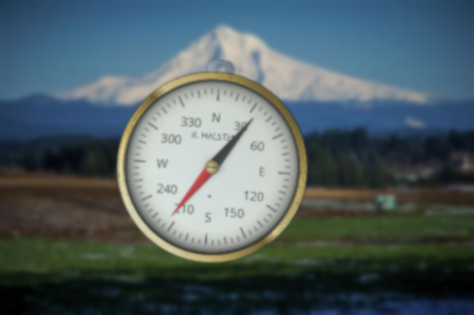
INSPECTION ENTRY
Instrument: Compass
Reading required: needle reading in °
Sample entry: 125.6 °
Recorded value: 215 °
